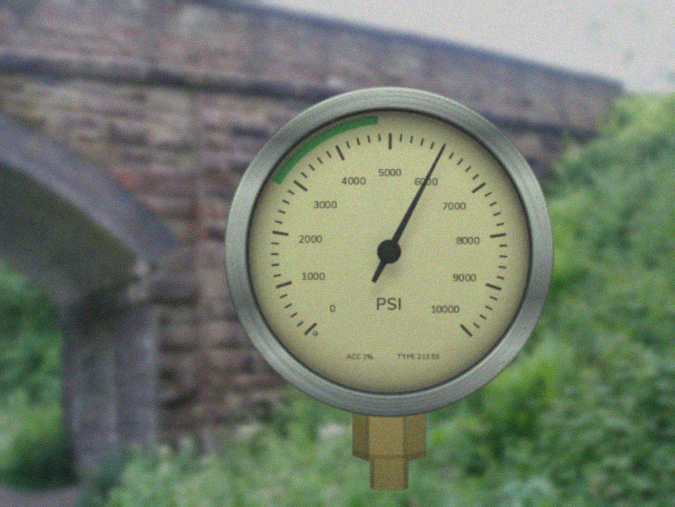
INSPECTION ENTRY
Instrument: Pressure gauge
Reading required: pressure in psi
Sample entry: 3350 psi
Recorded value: 6000 psi
